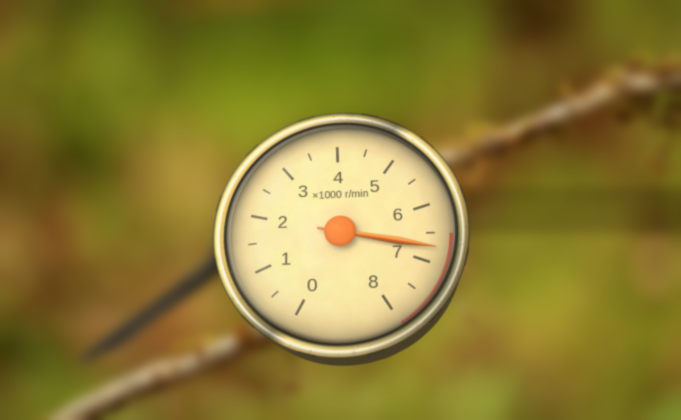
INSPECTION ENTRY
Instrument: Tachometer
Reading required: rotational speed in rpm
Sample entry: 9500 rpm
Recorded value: 6750 rpm
